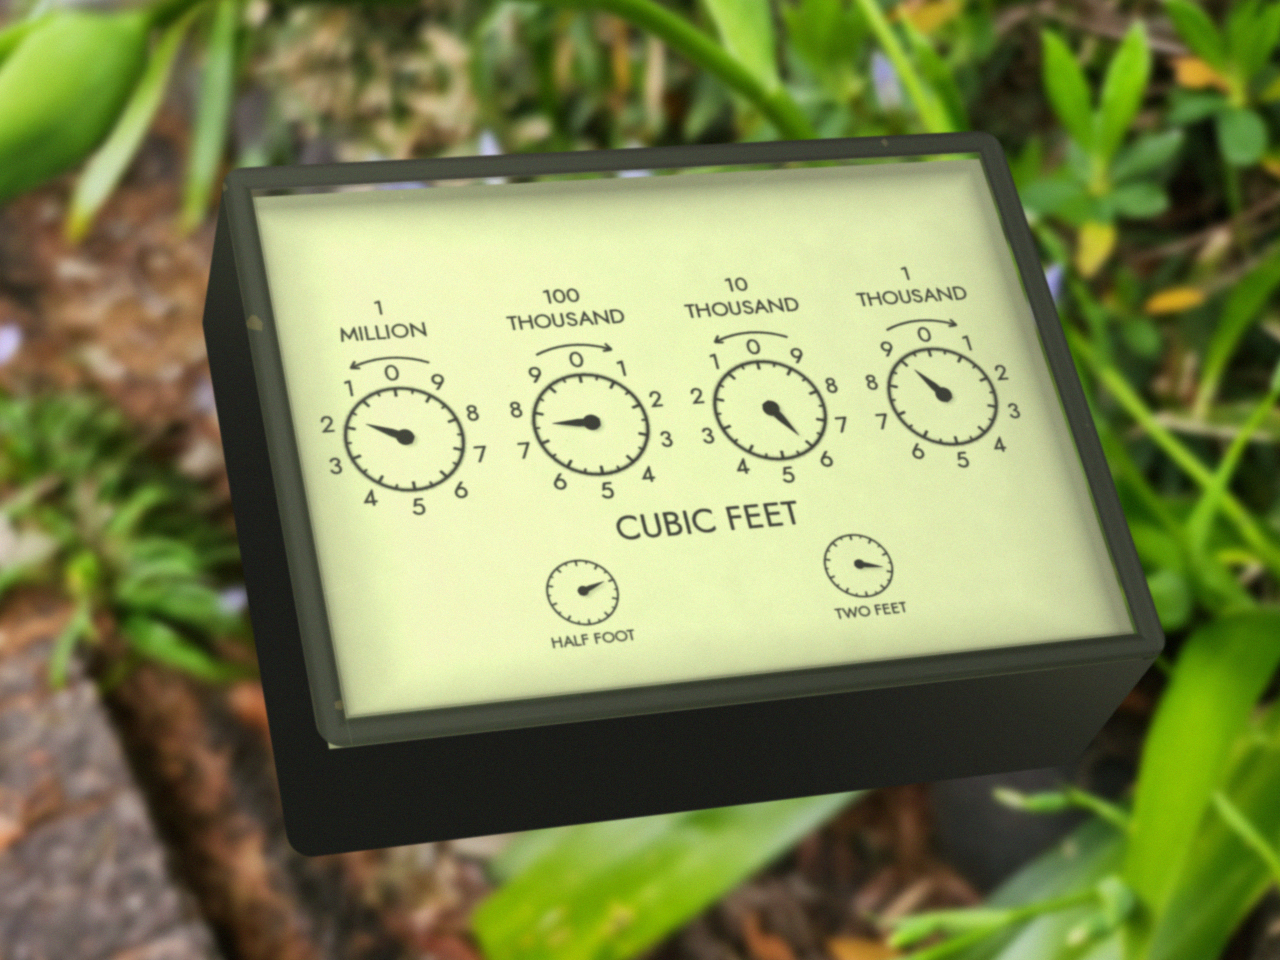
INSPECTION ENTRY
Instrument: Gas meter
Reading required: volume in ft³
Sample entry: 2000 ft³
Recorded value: 175900 ft³
